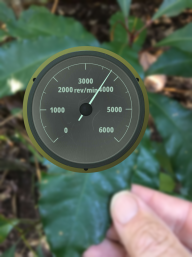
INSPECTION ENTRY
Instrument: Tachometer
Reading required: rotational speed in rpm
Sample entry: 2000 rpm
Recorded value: 3750 rpm
